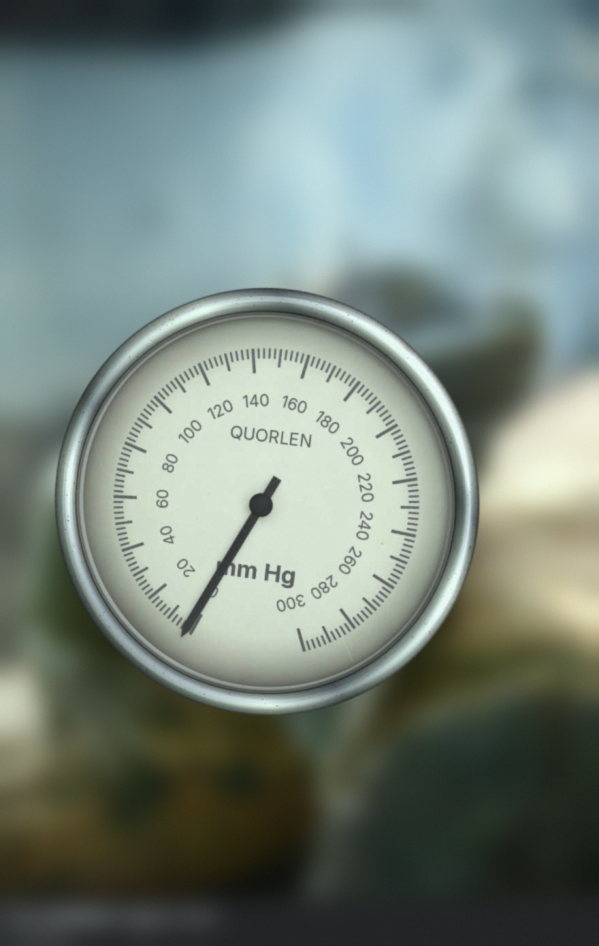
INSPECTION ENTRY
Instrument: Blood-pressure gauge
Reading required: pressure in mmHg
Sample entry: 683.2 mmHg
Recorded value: 2 mmHg
